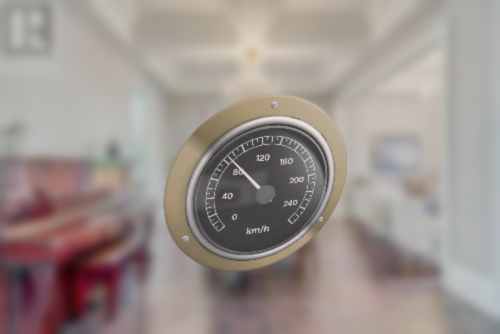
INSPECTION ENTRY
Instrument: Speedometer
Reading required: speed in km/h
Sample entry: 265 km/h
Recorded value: 85 km/h
